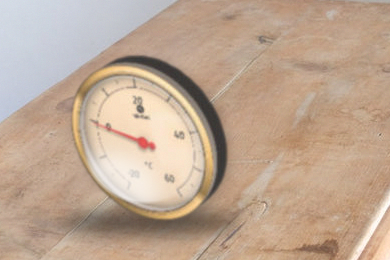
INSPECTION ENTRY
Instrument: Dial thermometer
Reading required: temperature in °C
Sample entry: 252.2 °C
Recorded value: 0 °C
